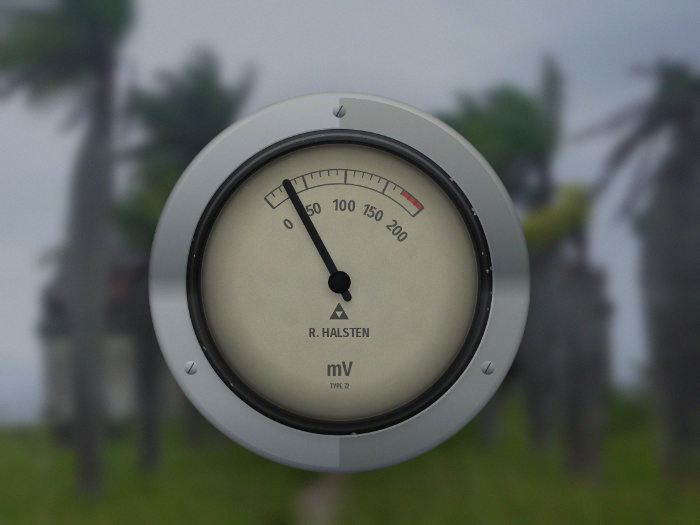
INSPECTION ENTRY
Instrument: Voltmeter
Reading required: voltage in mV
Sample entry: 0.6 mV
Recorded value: 30 mV
